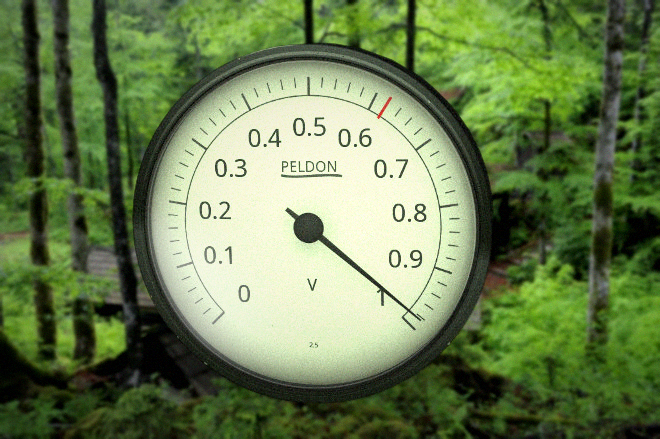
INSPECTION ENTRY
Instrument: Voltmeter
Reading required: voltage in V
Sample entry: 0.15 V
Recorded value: 0.98 V
